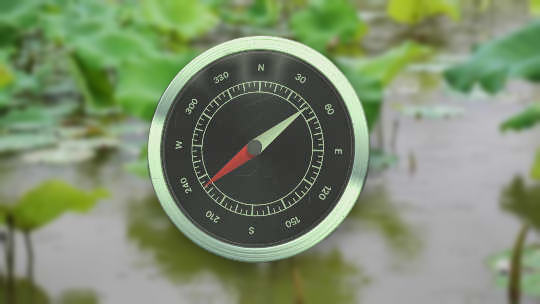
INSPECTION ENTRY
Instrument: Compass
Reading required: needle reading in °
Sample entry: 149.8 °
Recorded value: 230 °
